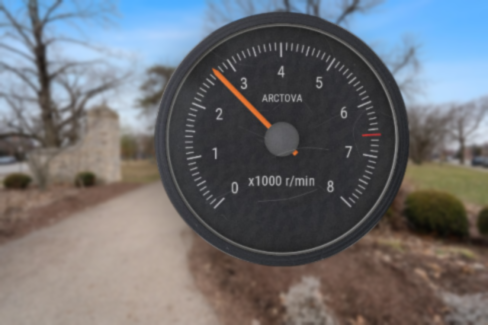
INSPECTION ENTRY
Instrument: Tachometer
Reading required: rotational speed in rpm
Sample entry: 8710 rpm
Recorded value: 2700 rpm
